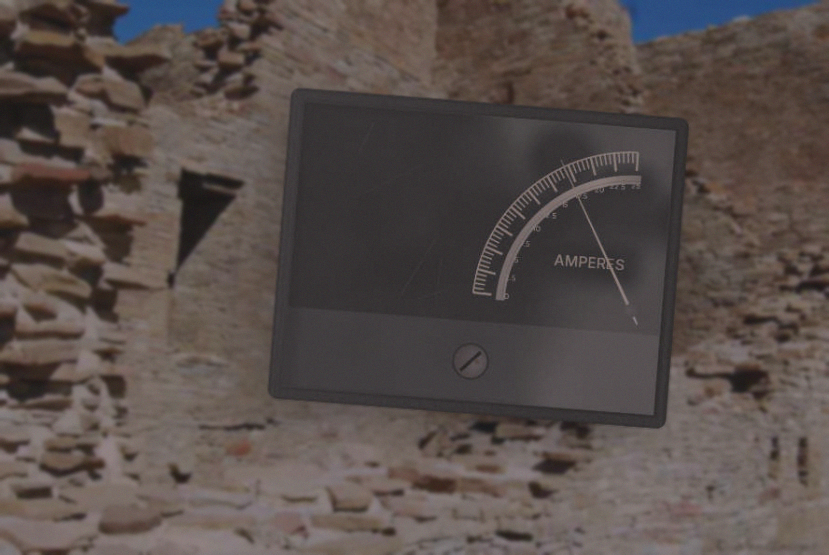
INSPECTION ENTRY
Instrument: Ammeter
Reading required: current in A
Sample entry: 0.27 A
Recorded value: 17 A
